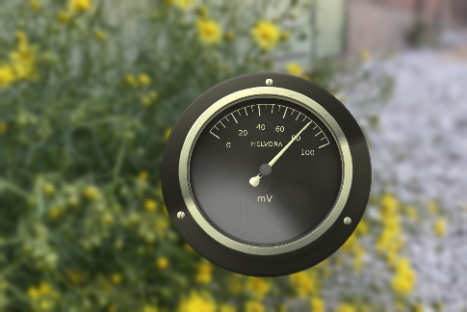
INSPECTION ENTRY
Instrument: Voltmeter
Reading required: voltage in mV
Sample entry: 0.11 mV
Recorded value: 80 mV
